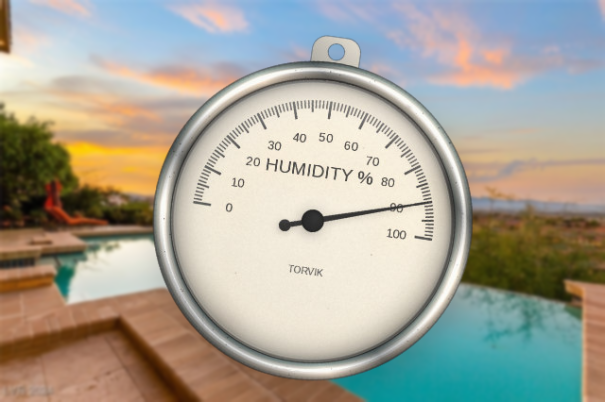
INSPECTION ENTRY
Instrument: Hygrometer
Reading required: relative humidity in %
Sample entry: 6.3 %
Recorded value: 90 %
